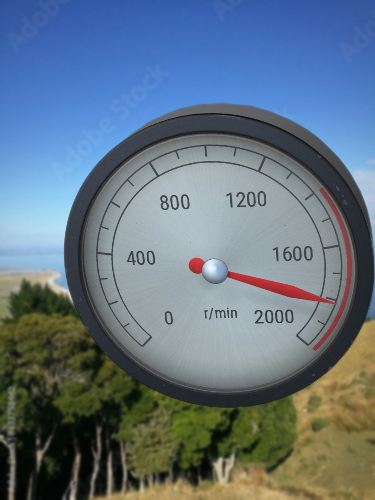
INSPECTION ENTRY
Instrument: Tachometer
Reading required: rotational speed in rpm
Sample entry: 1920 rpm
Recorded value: 1800 rpm
